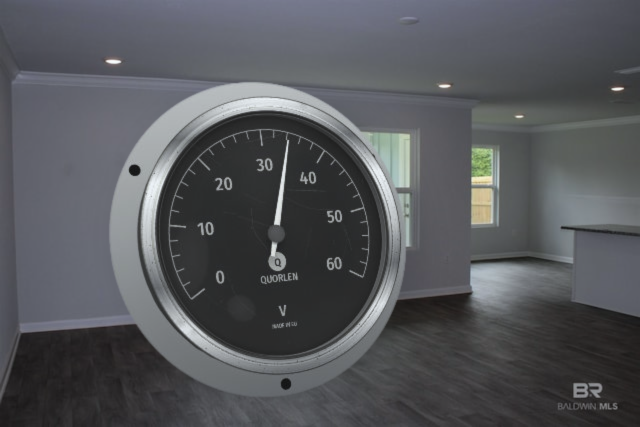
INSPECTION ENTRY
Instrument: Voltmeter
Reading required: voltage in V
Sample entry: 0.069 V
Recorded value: 34 V
